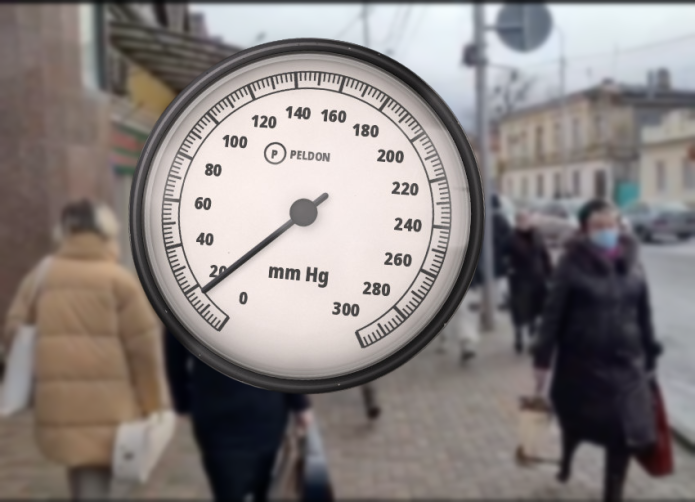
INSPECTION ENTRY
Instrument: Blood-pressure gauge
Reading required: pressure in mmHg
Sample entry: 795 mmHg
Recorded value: 16 mmHg
